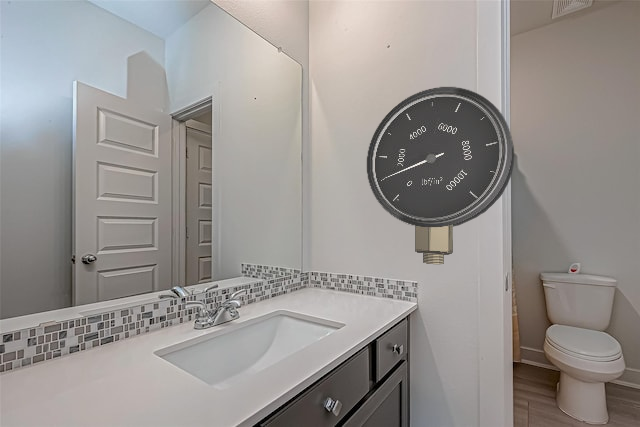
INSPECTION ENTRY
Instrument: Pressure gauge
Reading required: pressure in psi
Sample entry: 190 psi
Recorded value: 1000 psi
